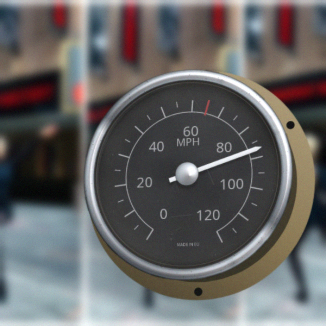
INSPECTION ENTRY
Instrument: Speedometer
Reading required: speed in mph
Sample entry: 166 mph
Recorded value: 87.5 mph
